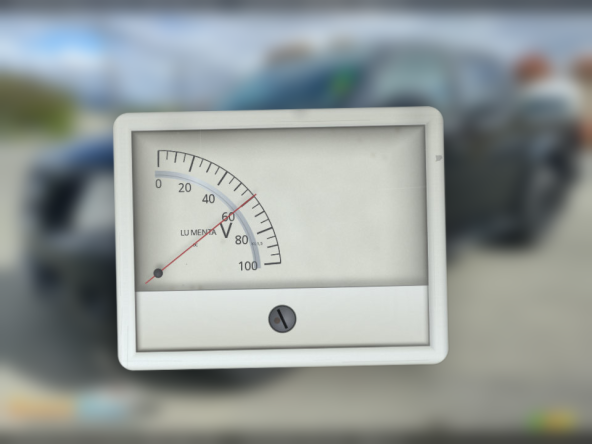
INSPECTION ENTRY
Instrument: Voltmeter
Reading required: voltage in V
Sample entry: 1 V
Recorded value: 60 V
